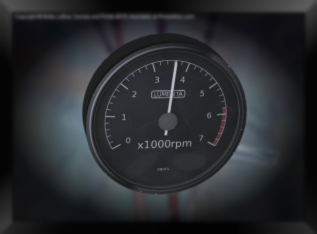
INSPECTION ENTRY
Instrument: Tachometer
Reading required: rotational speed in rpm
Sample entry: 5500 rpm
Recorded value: 3600 rpm
